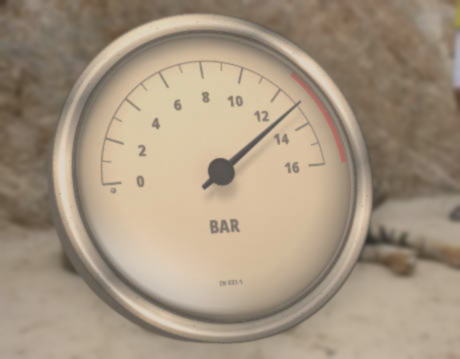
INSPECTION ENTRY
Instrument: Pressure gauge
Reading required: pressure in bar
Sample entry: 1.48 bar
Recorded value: 13 bar
